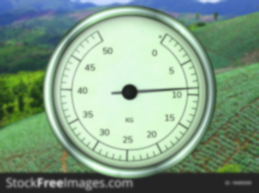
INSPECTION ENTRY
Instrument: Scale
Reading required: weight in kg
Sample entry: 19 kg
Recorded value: 9 kg
